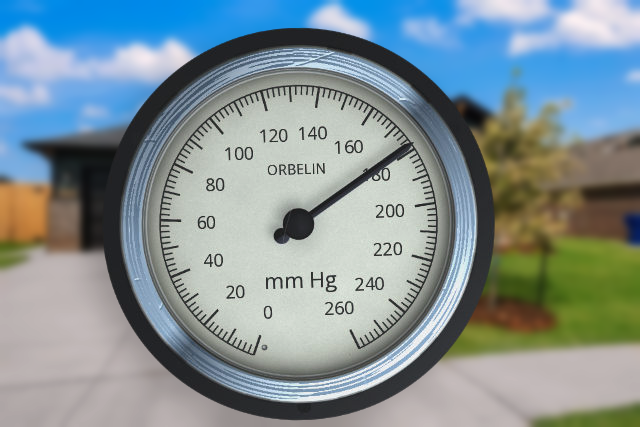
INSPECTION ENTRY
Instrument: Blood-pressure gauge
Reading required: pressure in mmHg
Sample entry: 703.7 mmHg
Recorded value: 178 mmHg
